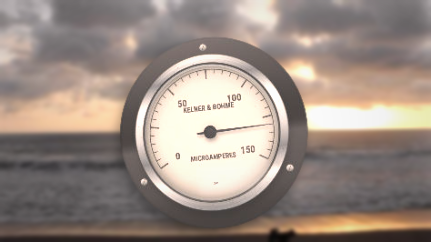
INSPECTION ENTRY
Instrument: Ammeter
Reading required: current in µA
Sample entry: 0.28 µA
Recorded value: 130 µA
